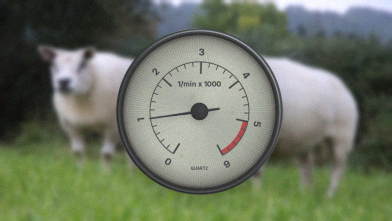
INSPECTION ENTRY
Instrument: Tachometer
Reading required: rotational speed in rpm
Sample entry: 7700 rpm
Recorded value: 1000 rpm
